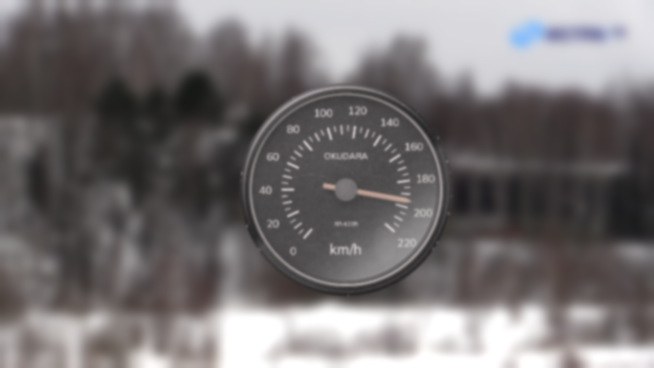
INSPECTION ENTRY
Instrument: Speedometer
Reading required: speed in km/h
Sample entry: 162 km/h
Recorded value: 195 km/h
